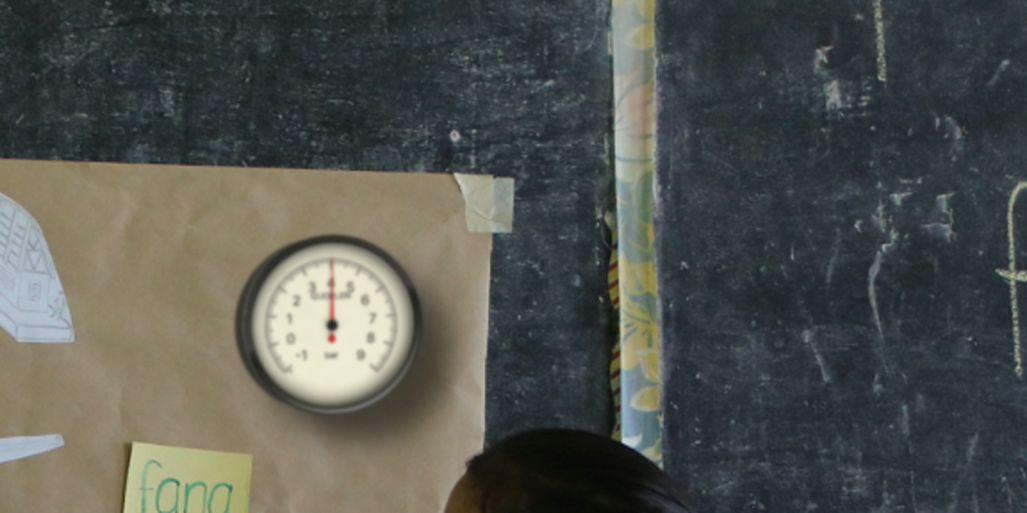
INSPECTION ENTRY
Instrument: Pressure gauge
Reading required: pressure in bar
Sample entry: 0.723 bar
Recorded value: 4 bar
